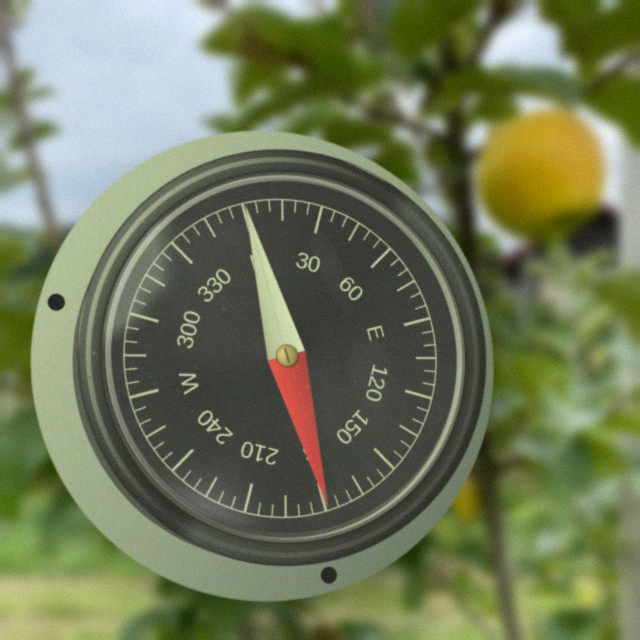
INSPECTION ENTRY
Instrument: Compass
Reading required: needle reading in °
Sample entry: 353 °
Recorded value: 180 °
